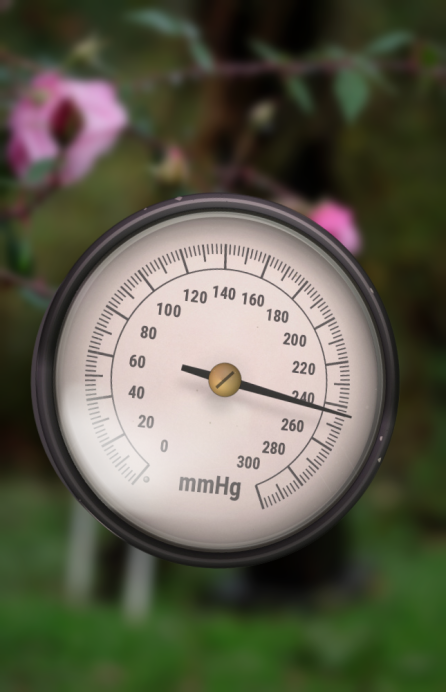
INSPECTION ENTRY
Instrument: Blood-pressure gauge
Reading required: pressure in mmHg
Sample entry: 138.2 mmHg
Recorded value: 244 mmHg
